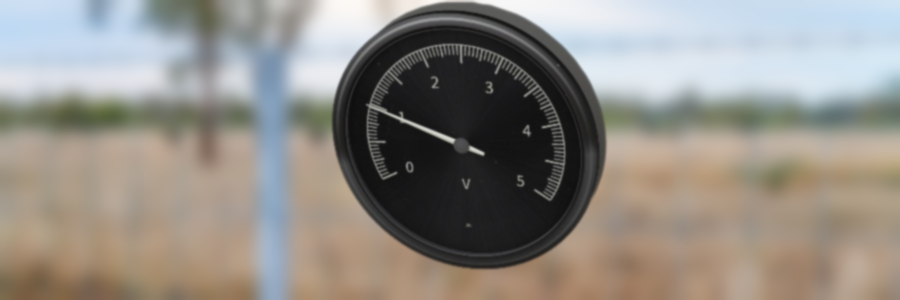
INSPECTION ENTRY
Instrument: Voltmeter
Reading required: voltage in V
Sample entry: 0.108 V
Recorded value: 1 V
